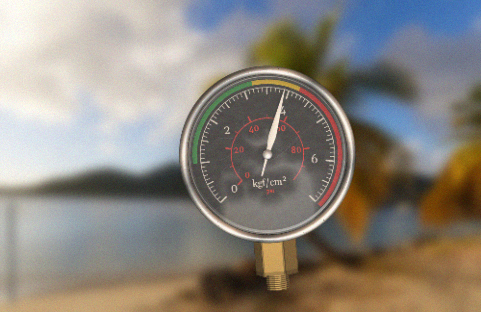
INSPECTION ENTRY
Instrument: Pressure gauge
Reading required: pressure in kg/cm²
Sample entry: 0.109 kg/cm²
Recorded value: 3.9 kg/cm²
